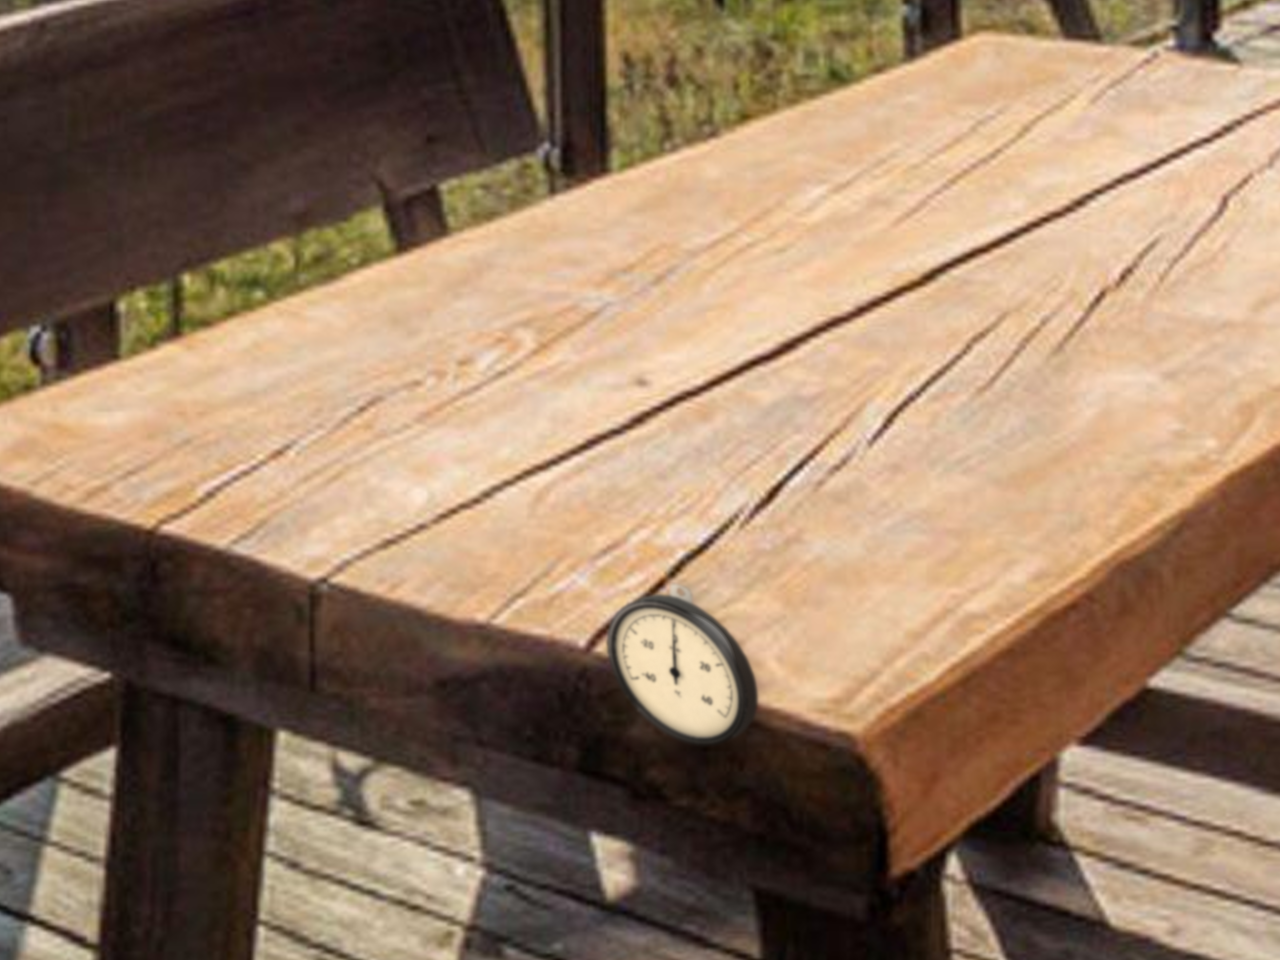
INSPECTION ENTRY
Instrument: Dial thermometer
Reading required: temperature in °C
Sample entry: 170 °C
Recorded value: 0 °C
